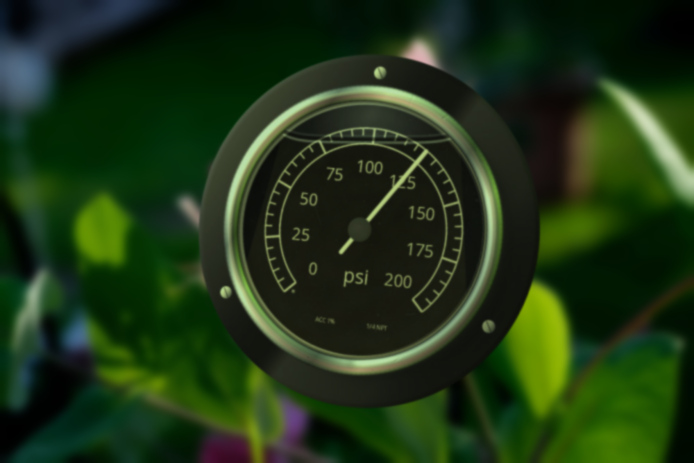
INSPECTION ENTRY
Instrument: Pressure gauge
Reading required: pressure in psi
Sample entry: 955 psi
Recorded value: 125 psi
